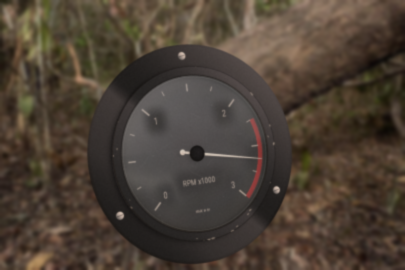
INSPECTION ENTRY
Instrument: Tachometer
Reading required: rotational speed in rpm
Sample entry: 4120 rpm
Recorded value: 2625 rpm
